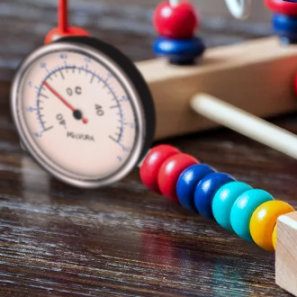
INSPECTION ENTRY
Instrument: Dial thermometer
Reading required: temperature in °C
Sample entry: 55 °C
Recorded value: -12 °C
